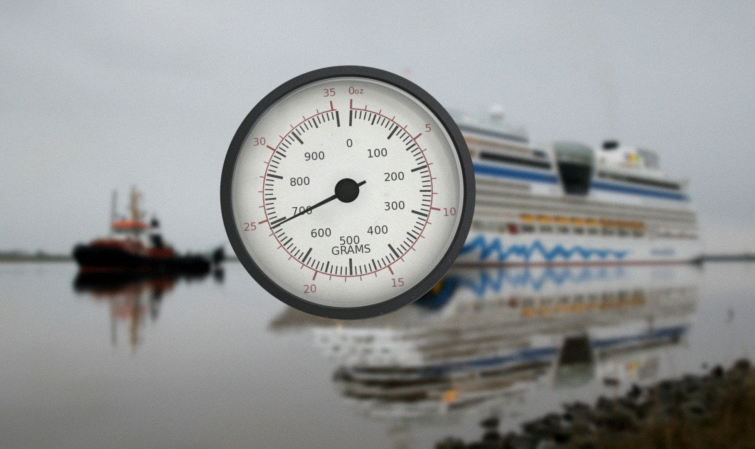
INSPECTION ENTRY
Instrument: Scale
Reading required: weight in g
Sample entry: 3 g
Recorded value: 690 g
